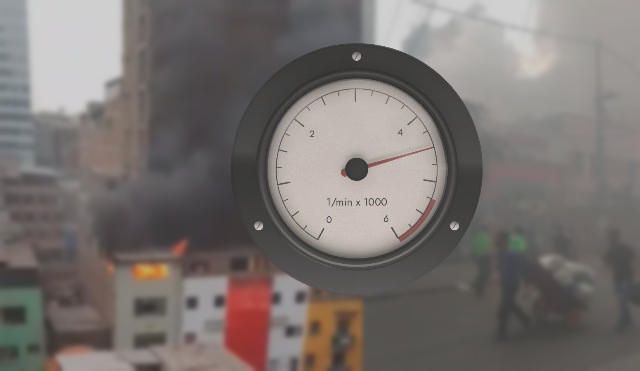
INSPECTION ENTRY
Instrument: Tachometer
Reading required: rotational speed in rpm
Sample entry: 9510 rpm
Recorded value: 4500 rpm
